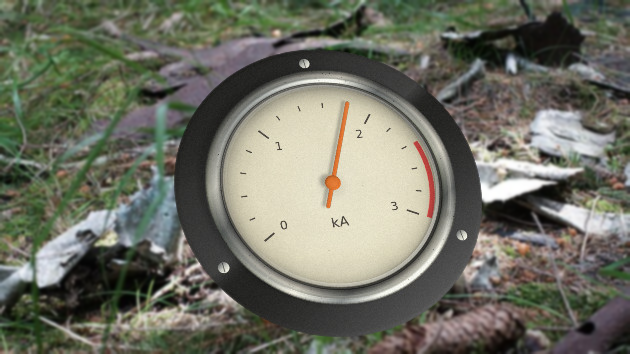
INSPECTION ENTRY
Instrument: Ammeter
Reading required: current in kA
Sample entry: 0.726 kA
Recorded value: 1.8 kA
